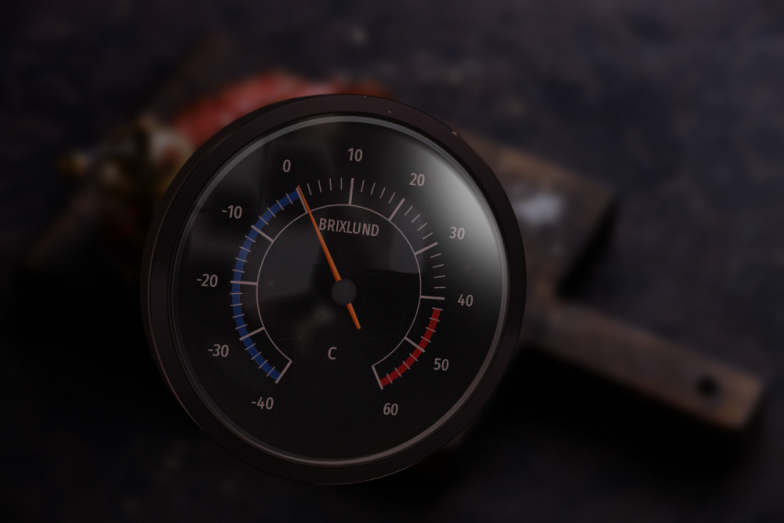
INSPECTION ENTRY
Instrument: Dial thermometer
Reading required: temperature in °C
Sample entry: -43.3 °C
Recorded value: 0 °C
